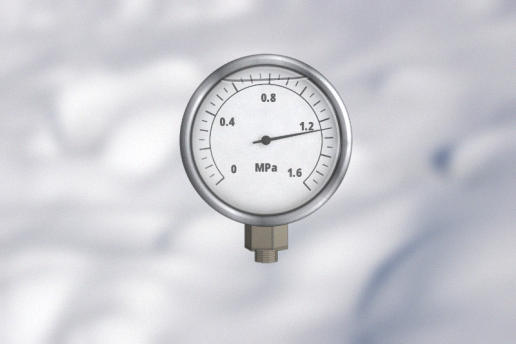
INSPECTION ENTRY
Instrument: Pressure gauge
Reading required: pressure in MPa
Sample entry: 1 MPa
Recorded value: 1.25 MPa
